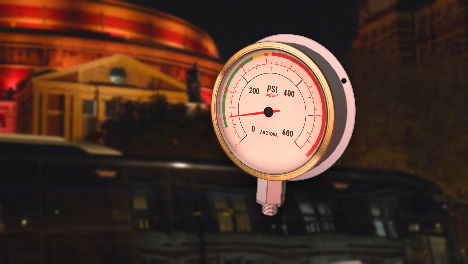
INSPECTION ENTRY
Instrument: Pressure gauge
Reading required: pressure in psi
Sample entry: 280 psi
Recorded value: 75 psi
